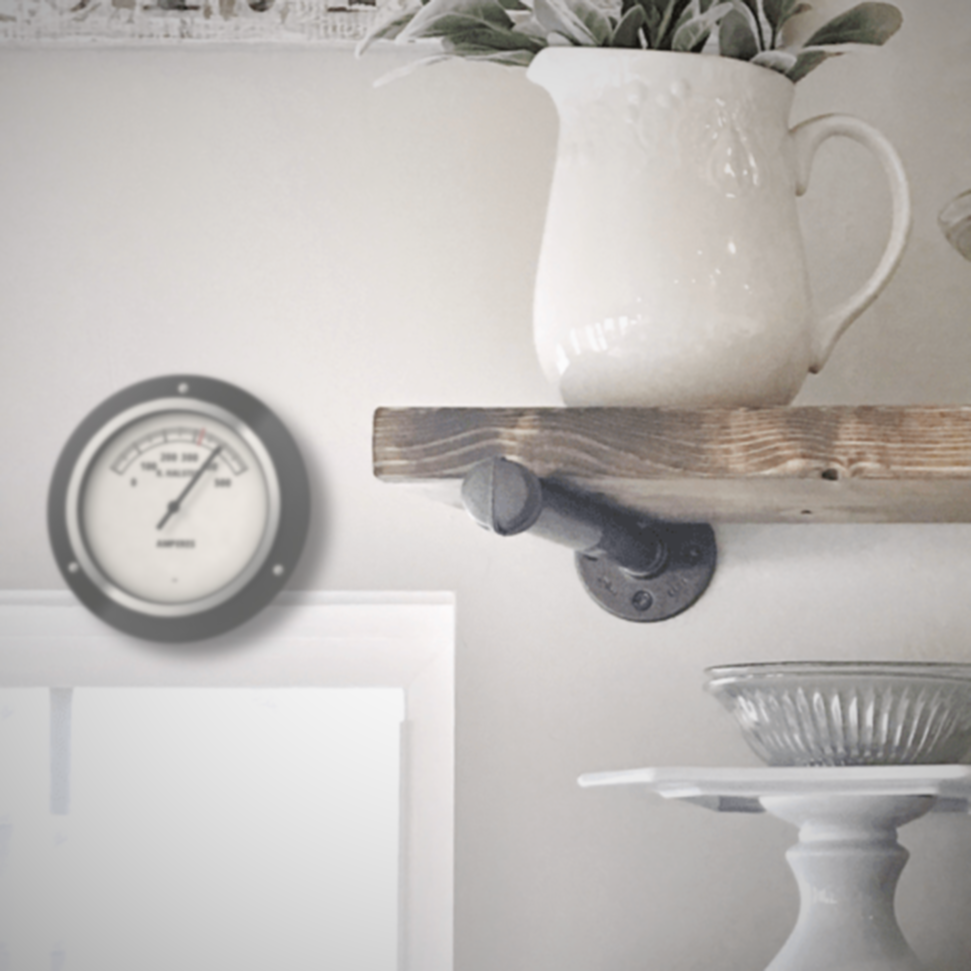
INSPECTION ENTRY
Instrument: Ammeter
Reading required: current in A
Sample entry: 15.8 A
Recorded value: 400 A
